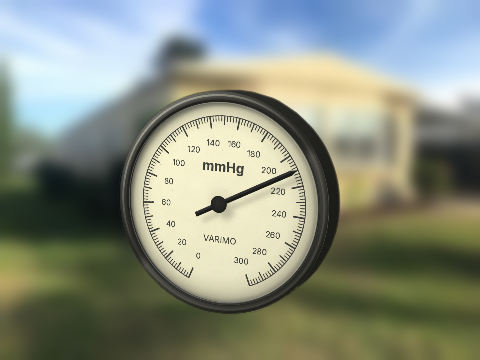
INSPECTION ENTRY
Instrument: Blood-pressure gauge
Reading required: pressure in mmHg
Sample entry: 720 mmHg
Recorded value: 210 mmHg
